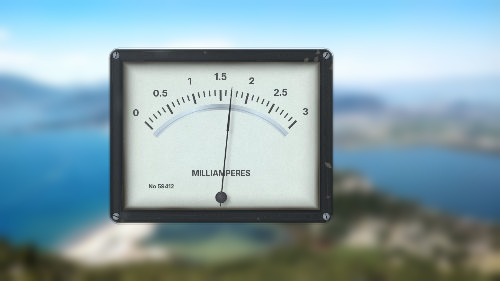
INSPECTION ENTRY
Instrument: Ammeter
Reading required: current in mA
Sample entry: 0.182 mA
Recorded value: 1.7 mA
